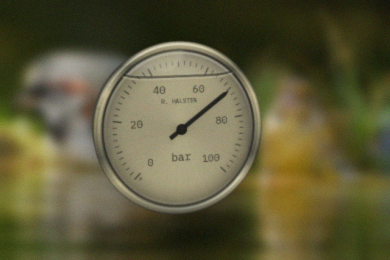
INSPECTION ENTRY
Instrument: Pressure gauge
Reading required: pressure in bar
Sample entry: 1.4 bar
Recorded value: 70 bar
